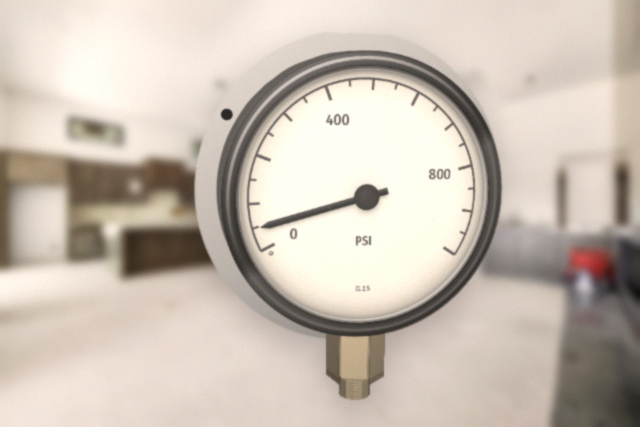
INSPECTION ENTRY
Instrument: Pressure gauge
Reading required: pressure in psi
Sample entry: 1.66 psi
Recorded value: 50 psi
